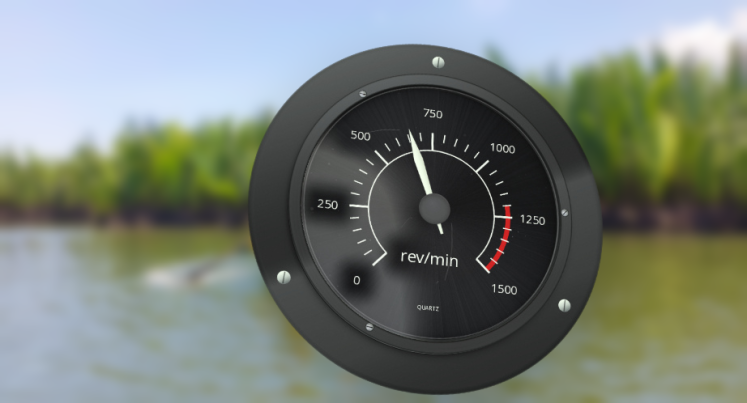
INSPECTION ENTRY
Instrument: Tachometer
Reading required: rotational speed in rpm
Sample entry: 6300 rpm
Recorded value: 650 rpm
